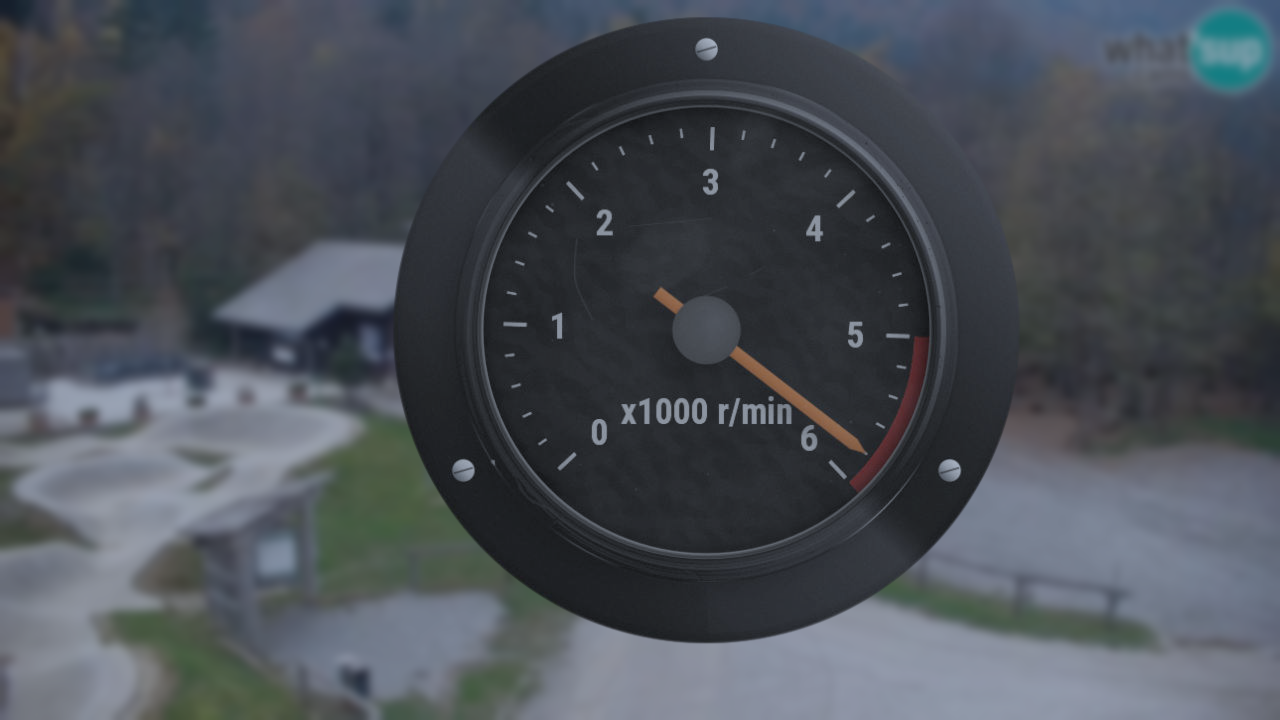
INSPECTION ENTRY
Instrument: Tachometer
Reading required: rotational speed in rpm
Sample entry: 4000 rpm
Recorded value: 5800 rpm
